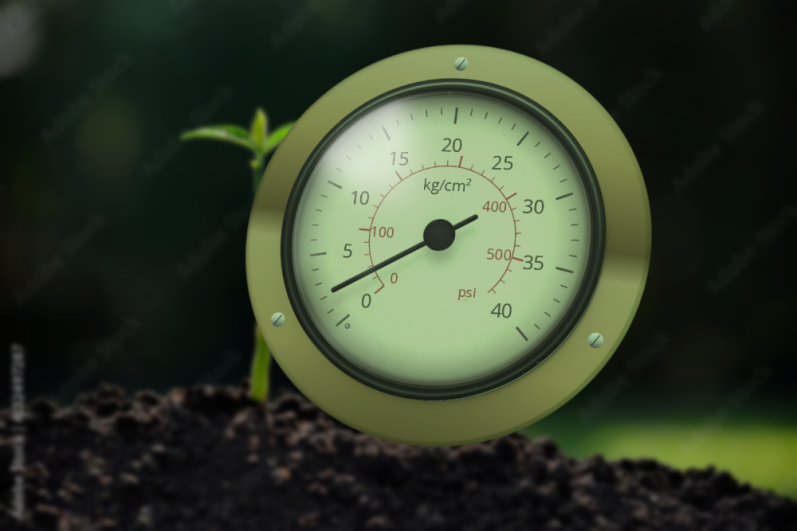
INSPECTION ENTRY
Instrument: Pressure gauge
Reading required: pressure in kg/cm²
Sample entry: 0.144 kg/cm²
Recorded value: 2 kg/cm²
